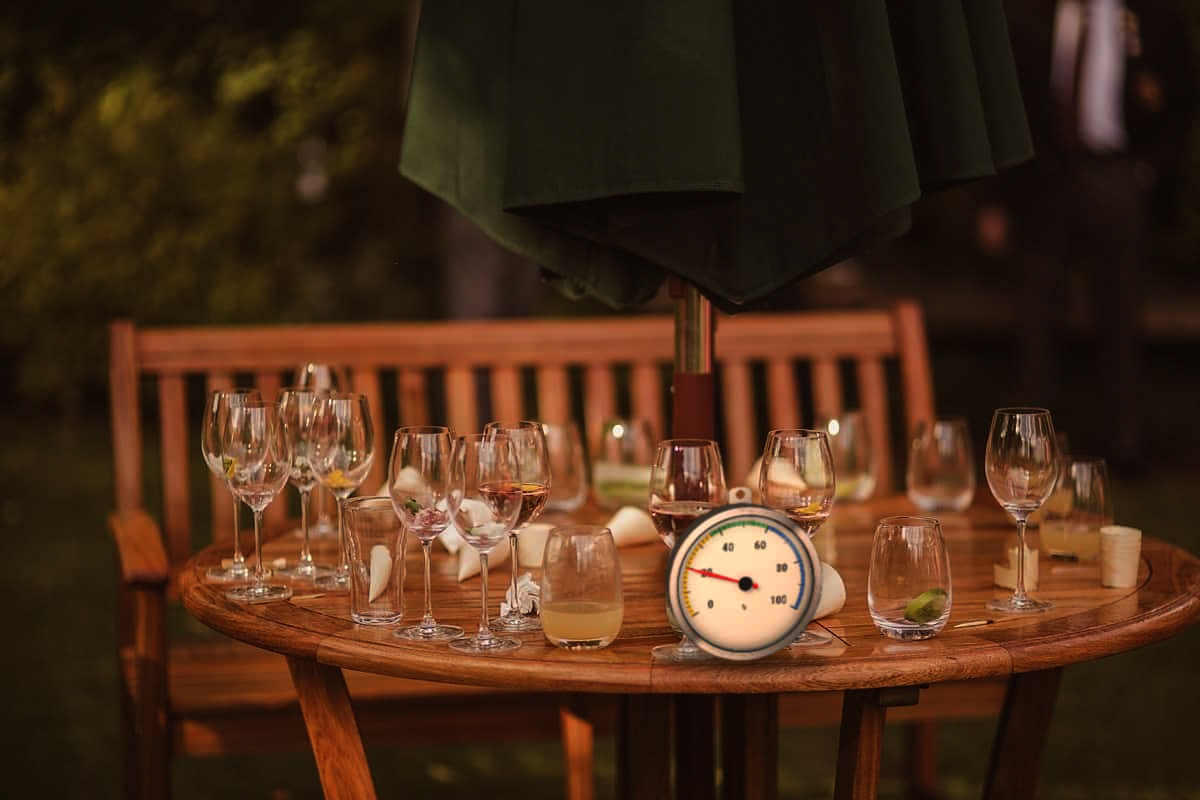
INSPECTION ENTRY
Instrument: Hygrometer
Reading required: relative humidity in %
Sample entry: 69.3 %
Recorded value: 20 %
